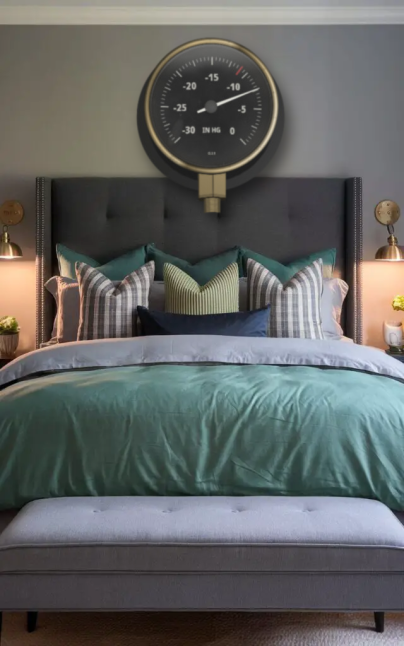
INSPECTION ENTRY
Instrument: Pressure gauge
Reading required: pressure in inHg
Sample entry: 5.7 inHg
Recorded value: -7.5 inHg
